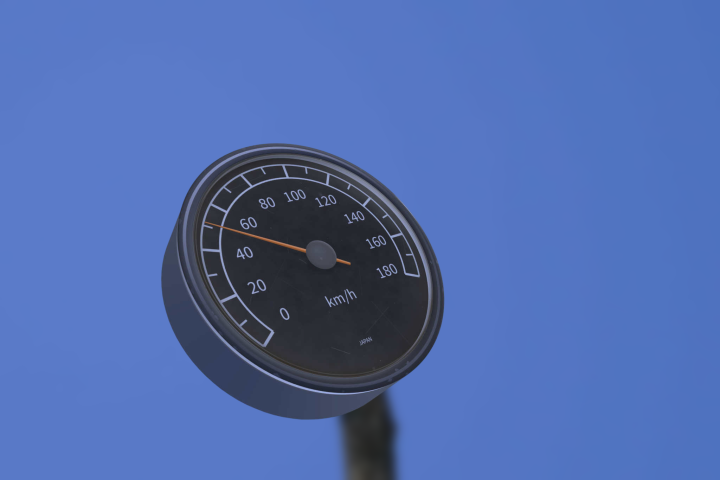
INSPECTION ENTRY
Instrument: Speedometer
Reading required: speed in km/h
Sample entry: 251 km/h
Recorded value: 50 km/h
